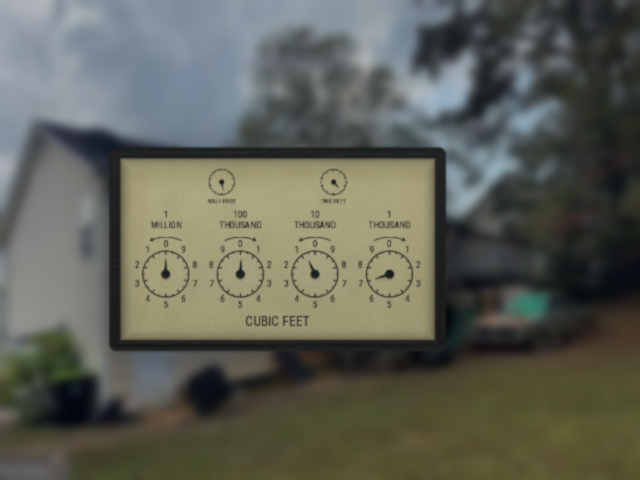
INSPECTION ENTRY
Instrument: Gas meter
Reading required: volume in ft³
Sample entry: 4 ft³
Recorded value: 700 ft³
